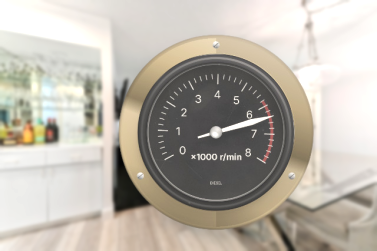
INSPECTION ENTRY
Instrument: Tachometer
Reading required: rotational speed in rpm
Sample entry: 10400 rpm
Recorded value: 6400 rpm
